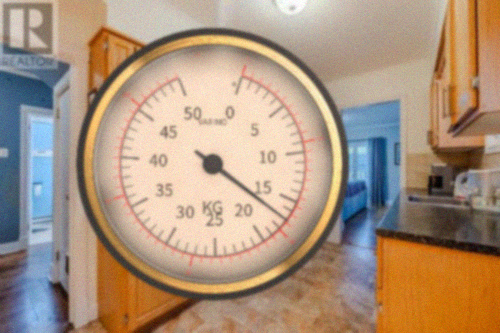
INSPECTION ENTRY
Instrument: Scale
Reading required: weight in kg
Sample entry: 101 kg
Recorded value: 17 kg
